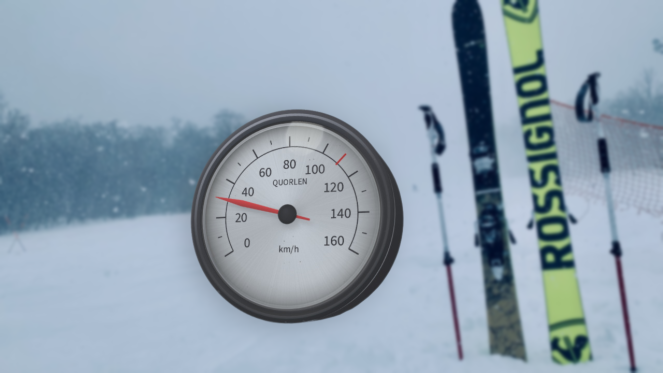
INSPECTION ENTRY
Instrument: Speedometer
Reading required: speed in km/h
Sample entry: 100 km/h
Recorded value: 30 km/h
